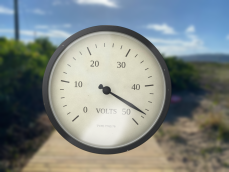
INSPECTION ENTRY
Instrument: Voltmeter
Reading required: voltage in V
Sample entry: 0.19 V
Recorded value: 47 V
